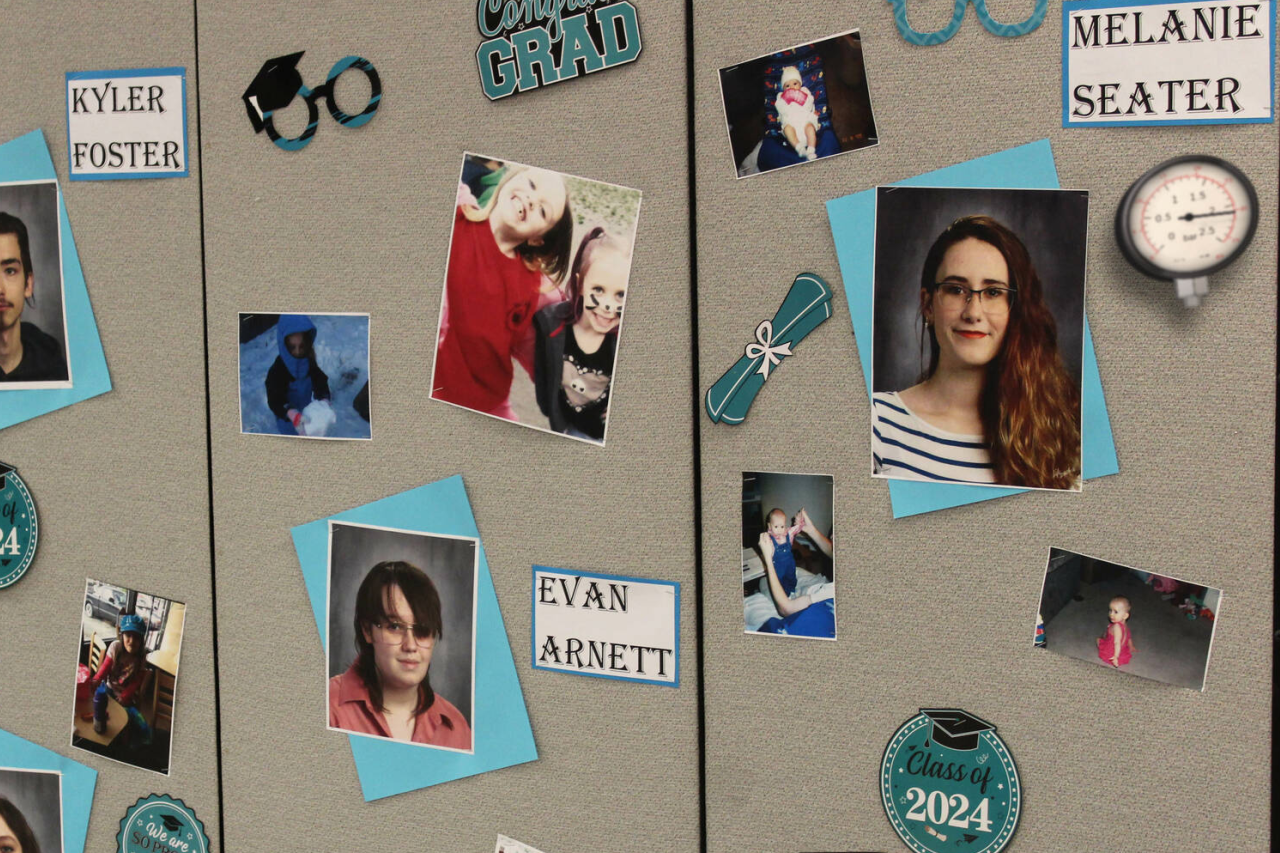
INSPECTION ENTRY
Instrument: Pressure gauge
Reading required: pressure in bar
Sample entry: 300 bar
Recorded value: 2.1 bar
